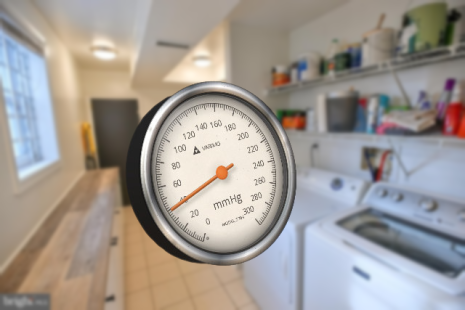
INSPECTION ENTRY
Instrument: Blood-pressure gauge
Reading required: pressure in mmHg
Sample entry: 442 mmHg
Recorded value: 40 mmHg
